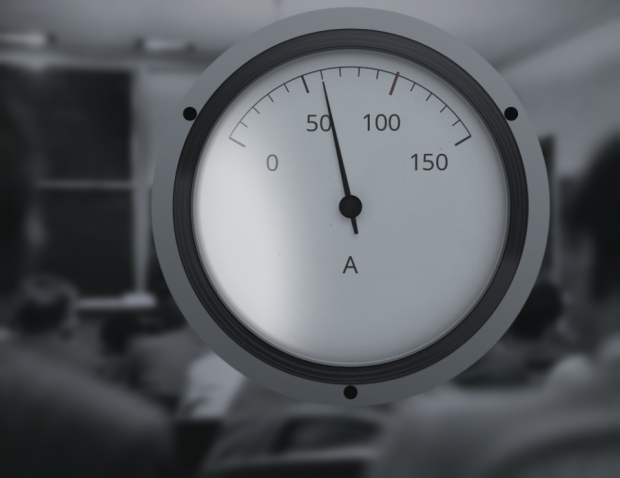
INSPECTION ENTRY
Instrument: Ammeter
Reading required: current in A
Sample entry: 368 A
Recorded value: 60 A
